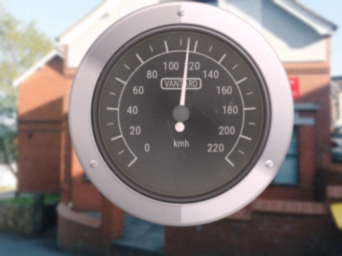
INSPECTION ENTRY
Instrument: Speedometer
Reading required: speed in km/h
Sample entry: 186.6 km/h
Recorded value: 115 km/h
